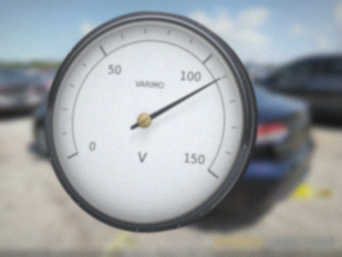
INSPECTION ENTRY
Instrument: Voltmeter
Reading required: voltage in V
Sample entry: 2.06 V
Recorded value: 110 V
